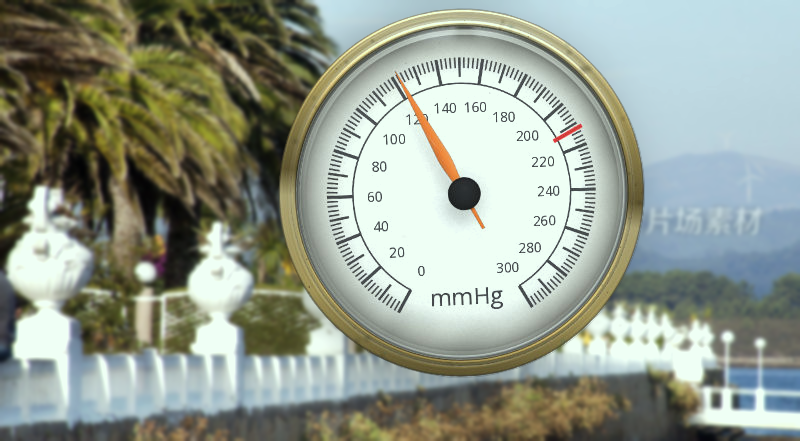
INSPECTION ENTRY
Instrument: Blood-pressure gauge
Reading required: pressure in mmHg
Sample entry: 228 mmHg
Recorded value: 122 mmHg
